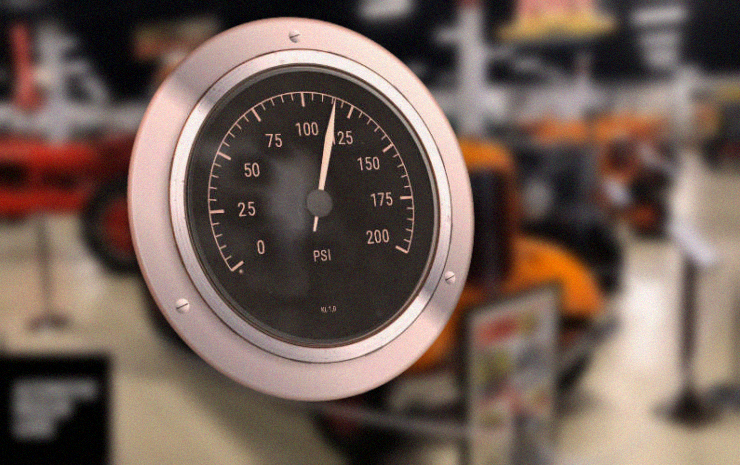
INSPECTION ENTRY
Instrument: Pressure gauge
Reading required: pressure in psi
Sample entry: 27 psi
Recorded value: 115 psi
